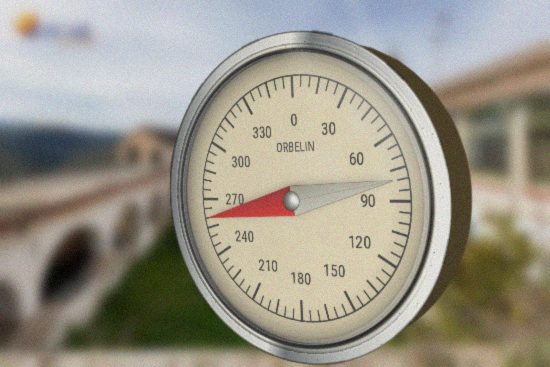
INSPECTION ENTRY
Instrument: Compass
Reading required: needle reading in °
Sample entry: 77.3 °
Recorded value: 260 °
